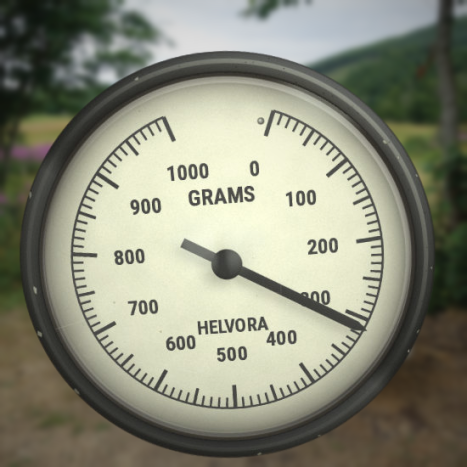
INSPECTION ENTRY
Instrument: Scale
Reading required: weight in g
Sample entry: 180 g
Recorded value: 310 g
